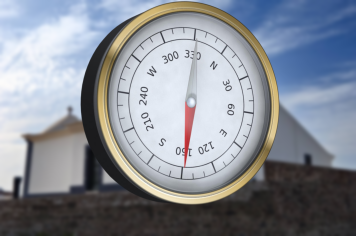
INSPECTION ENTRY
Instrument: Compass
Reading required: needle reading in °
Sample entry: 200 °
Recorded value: 150 °
